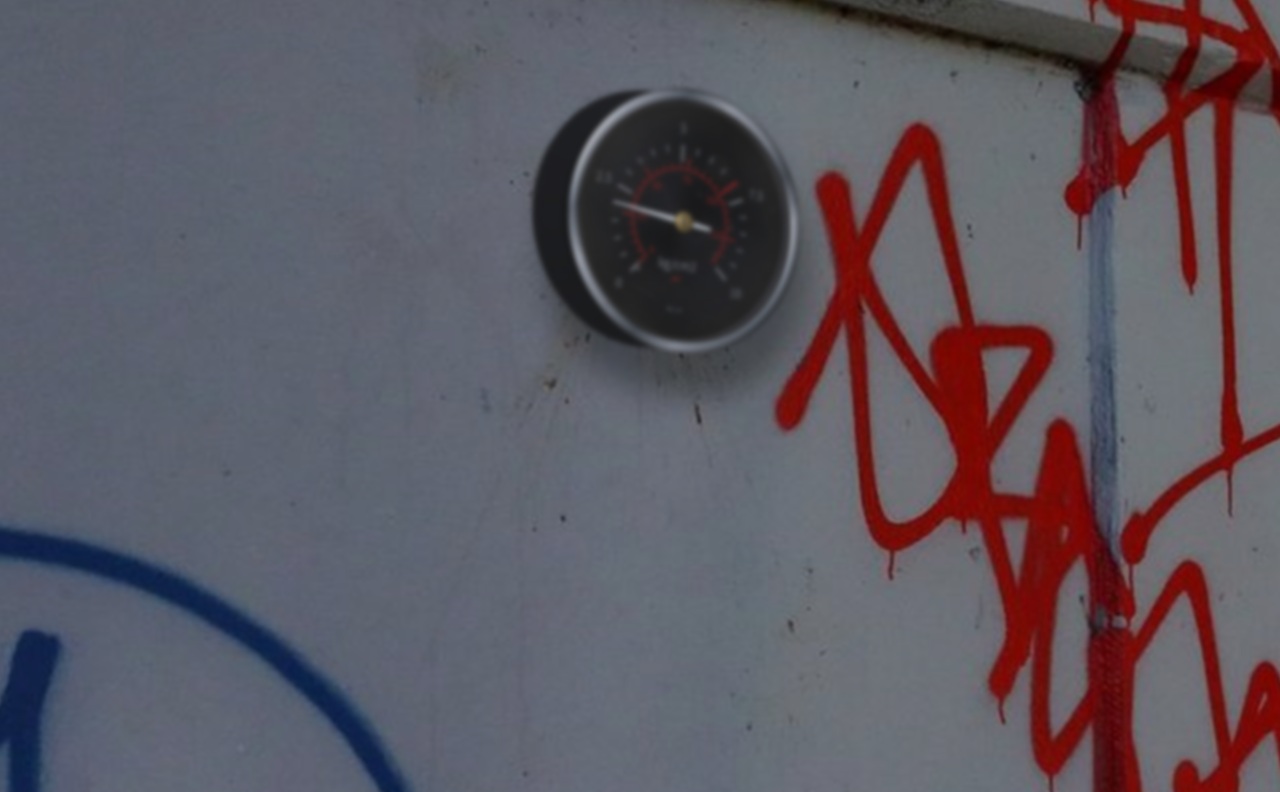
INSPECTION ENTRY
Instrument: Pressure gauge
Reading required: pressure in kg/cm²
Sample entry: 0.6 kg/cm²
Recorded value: 2 kg/cm²
